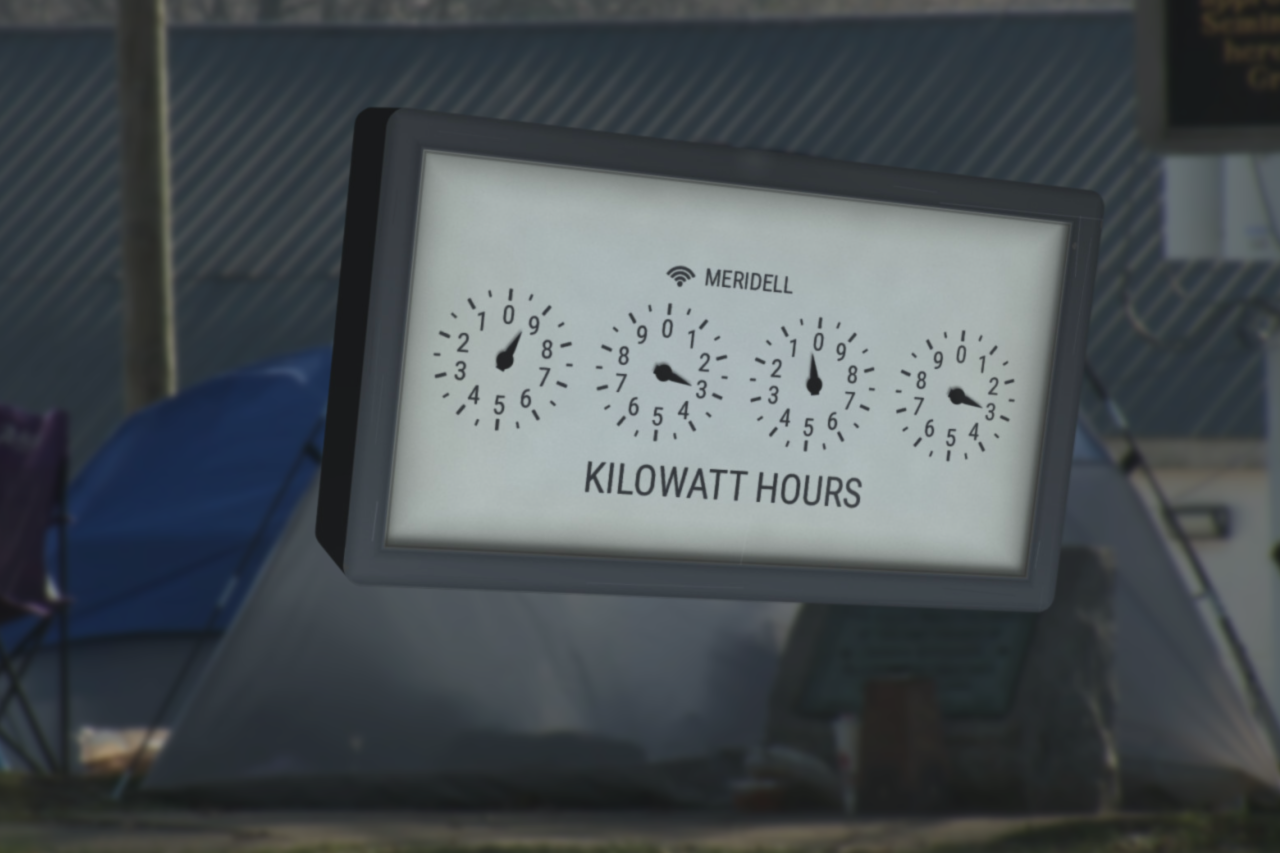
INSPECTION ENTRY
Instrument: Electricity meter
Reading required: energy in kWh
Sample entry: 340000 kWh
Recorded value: 9303 kWh
